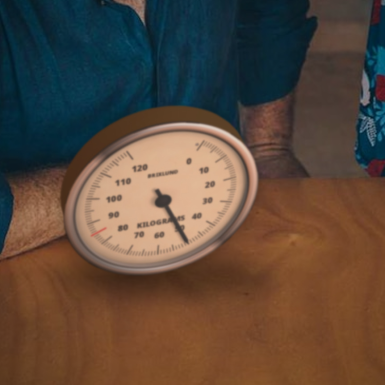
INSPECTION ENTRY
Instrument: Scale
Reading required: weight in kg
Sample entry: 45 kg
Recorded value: 50 kg
